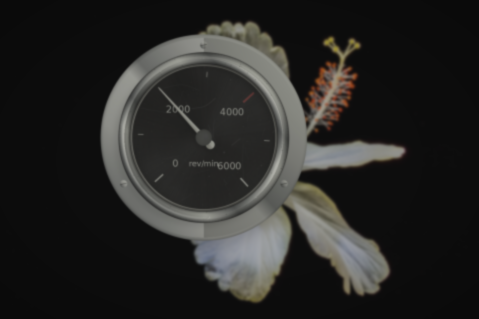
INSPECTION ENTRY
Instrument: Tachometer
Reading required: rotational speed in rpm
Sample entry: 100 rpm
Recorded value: 2000 rpm
